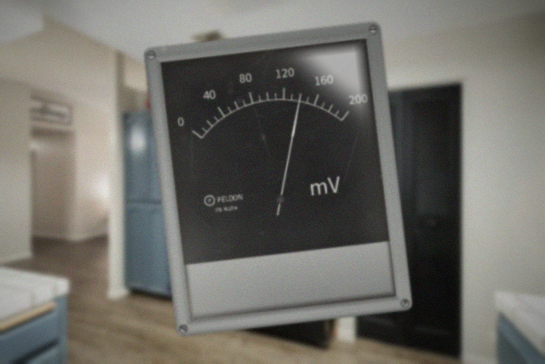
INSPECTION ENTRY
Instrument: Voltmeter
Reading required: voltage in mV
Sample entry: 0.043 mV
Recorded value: 140 mV
